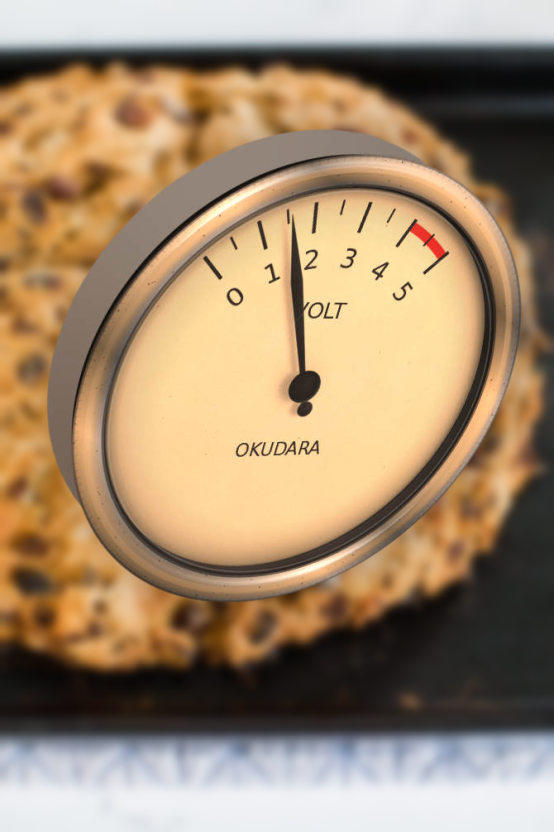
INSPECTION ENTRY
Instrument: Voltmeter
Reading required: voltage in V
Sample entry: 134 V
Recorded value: 1.5 V
